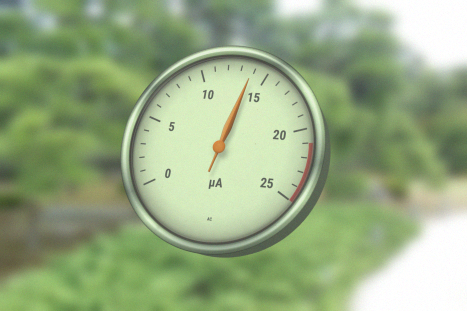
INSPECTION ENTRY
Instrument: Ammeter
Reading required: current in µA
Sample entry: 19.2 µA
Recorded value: 14 µA
